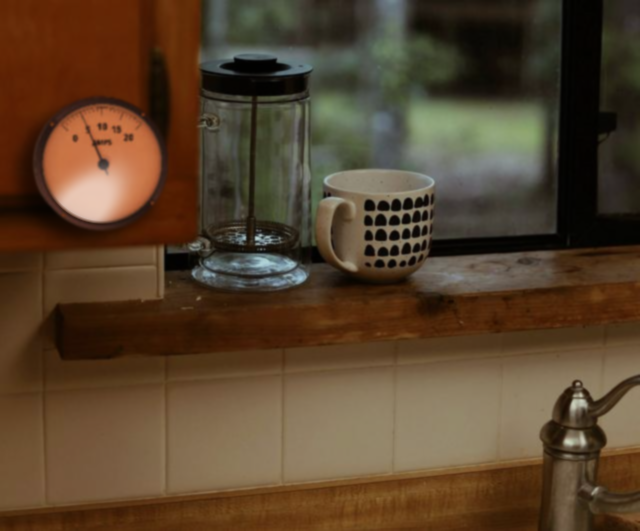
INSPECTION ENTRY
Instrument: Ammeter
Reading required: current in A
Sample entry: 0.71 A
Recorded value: 5 A
